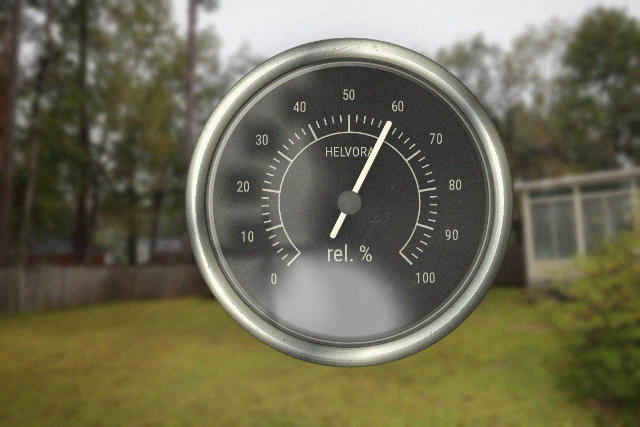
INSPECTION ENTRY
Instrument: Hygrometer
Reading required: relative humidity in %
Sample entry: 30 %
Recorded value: 60 %
